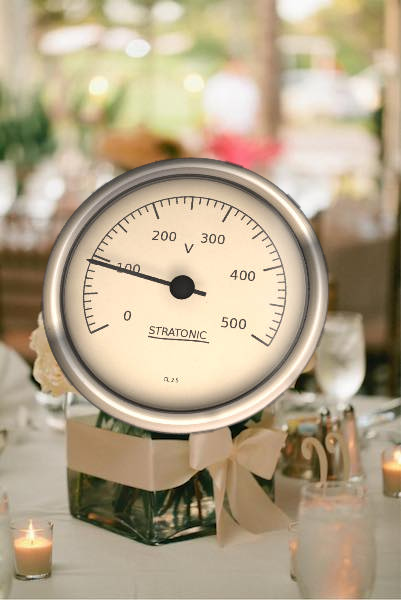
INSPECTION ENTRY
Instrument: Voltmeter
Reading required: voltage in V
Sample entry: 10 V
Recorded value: 90 V
